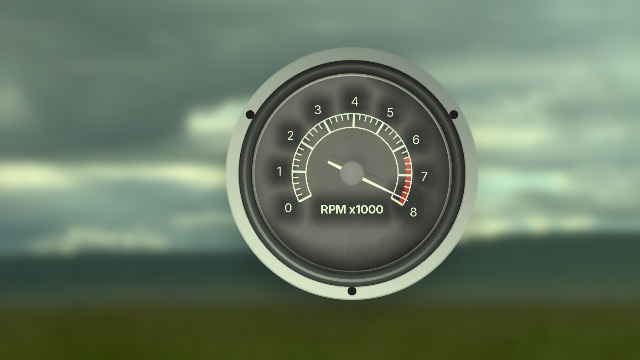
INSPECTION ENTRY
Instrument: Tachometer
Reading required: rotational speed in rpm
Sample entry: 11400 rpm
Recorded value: 7800 rpm
